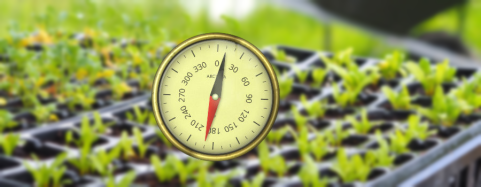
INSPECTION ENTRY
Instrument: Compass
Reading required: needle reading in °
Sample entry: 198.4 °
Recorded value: 190 °
